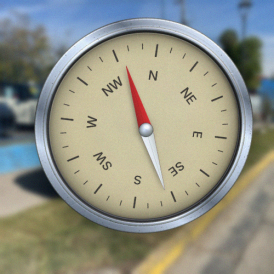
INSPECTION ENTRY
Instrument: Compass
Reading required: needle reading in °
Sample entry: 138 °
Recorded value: 335 °
